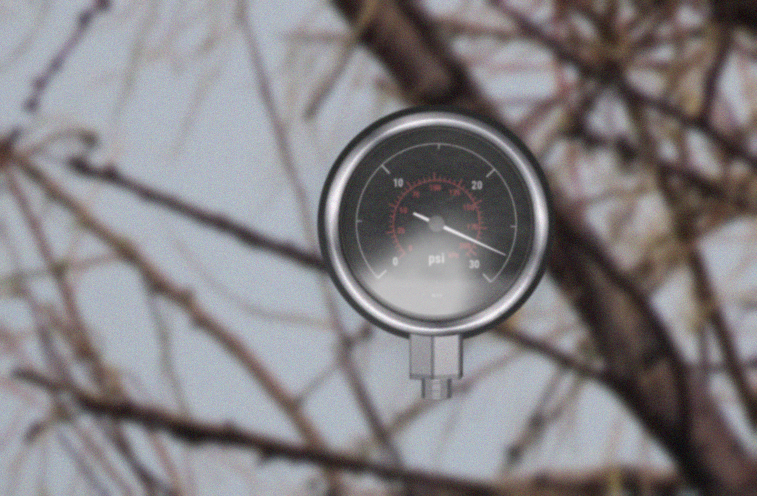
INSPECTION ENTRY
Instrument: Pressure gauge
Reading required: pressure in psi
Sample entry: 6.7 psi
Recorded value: 27.5 psi
